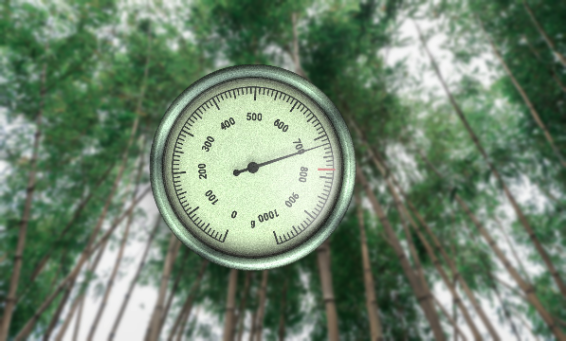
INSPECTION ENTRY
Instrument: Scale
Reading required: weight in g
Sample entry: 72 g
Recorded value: 720 g
